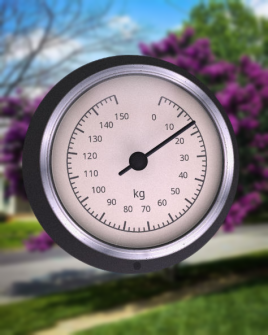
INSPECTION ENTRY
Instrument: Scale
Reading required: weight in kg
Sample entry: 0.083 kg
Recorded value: 16 kg
